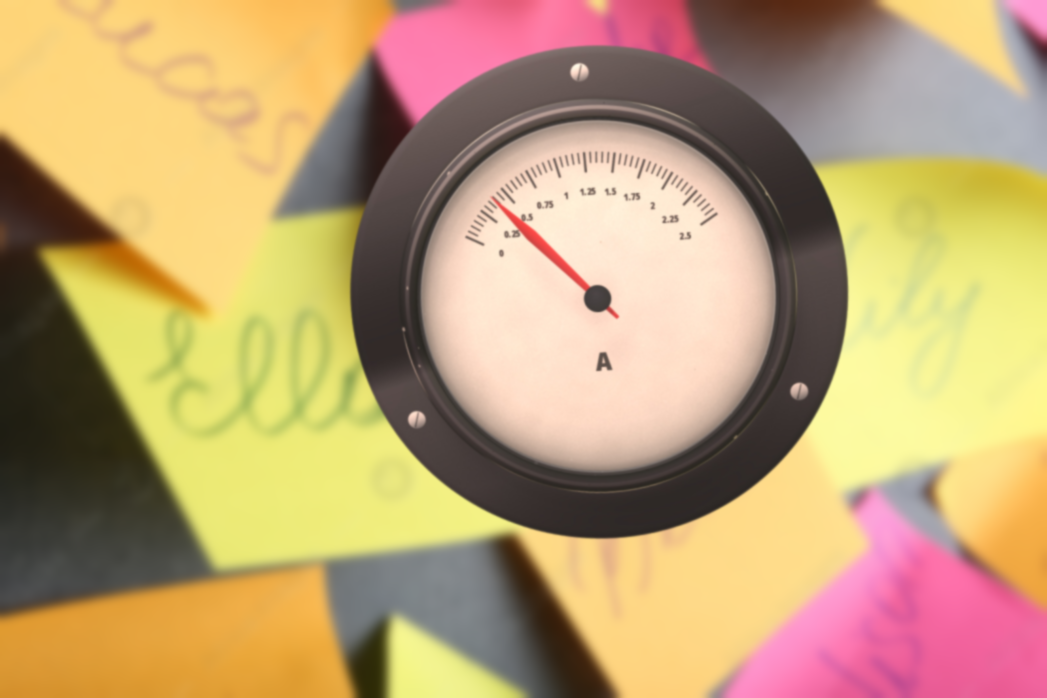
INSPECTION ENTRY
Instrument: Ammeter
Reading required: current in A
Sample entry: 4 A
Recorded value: 0.4 A
